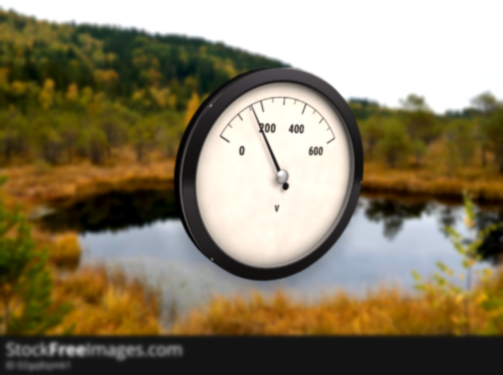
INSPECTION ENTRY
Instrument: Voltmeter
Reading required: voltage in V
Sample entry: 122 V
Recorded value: 150 V
